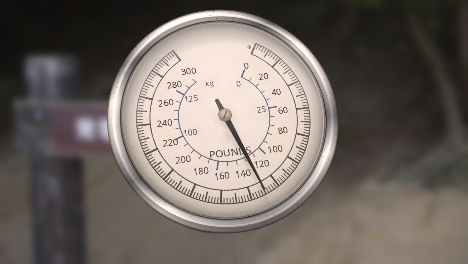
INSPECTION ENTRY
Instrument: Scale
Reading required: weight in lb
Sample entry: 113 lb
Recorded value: 130 lb
